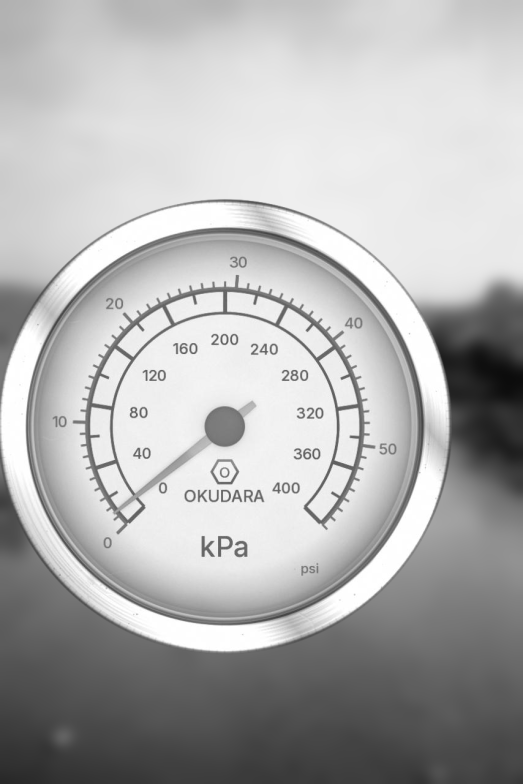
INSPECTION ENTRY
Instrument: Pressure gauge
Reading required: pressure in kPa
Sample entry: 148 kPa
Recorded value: 10 kPa
